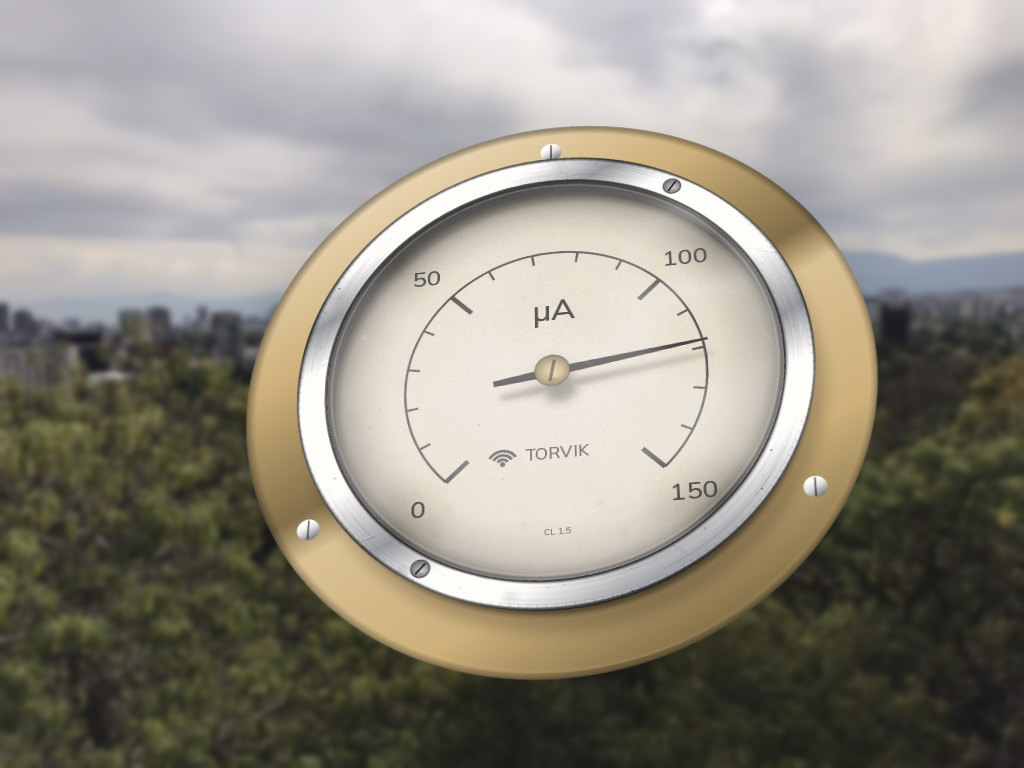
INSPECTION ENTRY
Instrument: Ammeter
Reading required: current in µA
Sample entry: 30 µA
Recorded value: 120 µA
